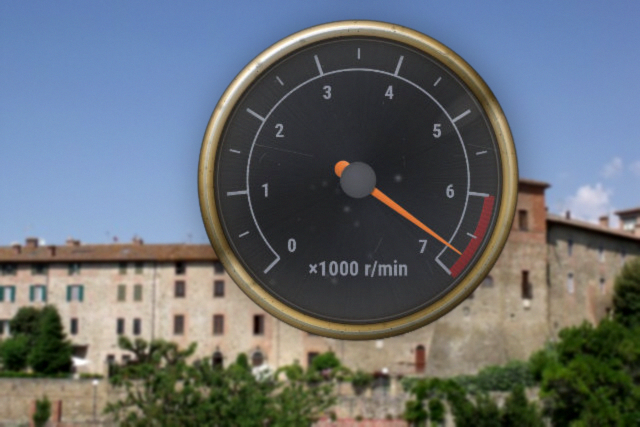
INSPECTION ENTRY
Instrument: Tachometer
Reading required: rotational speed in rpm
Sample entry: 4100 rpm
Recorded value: 6750 rpm
